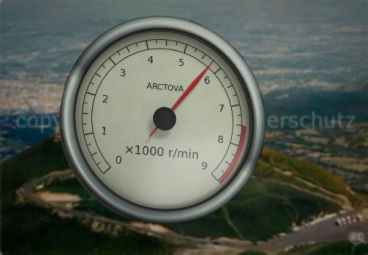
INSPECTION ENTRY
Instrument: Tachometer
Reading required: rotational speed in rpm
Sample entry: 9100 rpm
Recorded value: 5750 rpm
